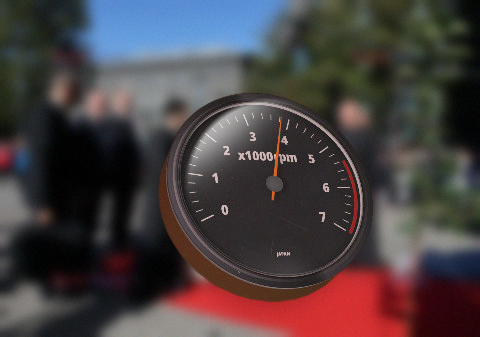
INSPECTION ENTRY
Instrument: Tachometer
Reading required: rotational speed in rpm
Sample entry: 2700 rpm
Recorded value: 3800 rpm
